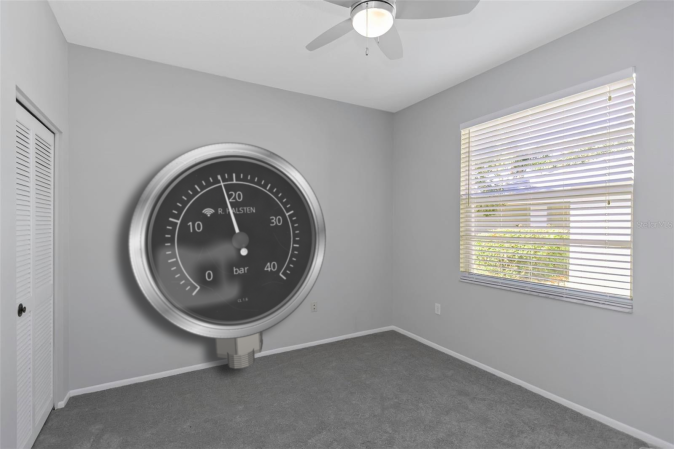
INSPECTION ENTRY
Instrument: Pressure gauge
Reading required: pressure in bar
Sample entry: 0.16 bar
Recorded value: 18 bar
